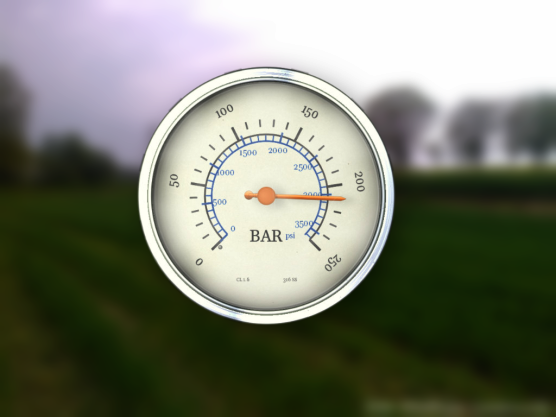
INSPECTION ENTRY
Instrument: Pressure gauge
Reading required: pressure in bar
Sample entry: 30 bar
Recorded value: 210 bar
